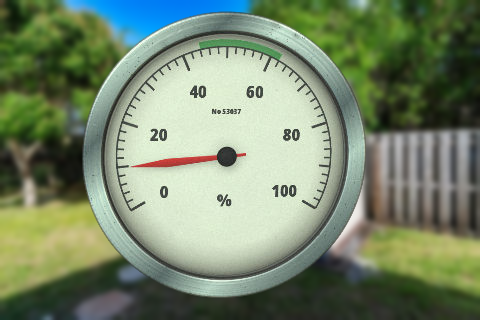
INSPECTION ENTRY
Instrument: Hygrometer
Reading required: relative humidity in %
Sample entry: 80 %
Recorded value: 10 %
